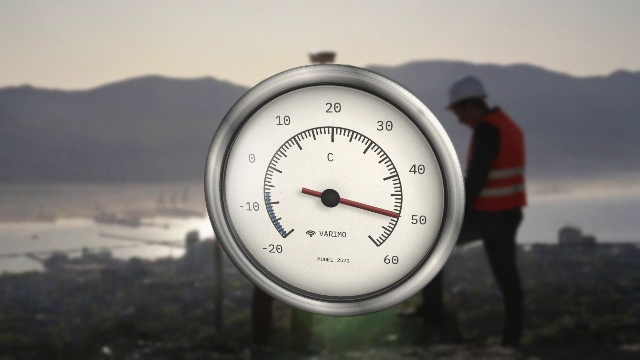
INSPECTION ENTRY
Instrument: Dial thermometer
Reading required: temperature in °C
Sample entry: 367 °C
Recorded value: 50 °C
